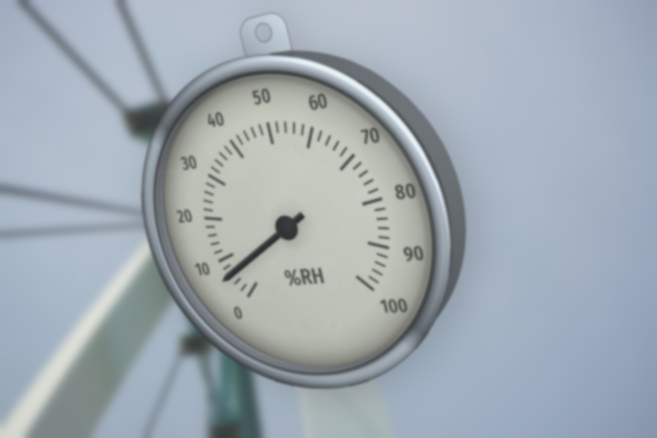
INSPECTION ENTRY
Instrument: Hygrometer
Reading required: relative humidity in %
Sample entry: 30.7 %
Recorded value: 6 %
